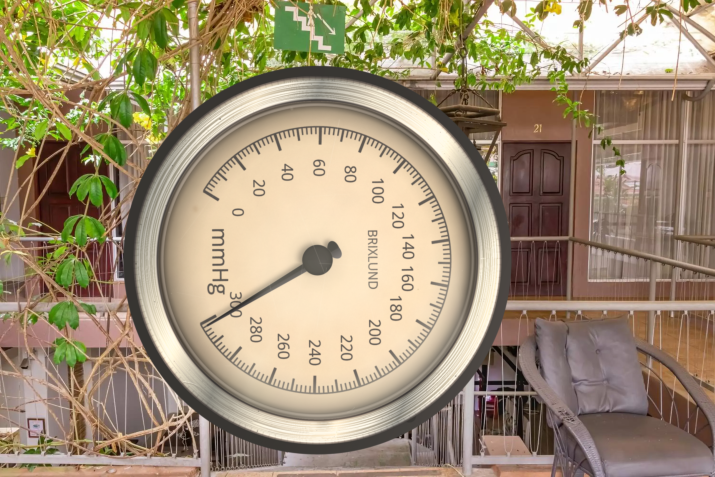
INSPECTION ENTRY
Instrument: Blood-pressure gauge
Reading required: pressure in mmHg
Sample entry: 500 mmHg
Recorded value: 298 mmHg
